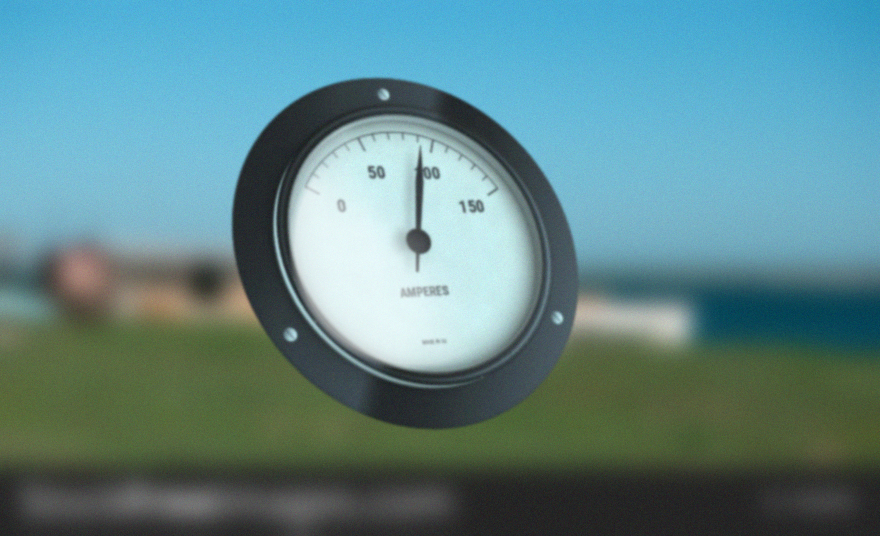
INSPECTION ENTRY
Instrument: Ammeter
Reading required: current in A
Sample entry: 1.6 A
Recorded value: 90 A
